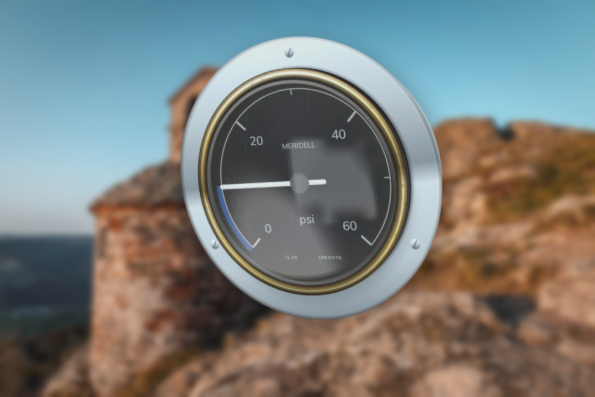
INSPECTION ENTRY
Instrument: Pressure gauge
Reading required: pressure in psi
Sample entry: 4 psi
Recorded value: 10 psi
